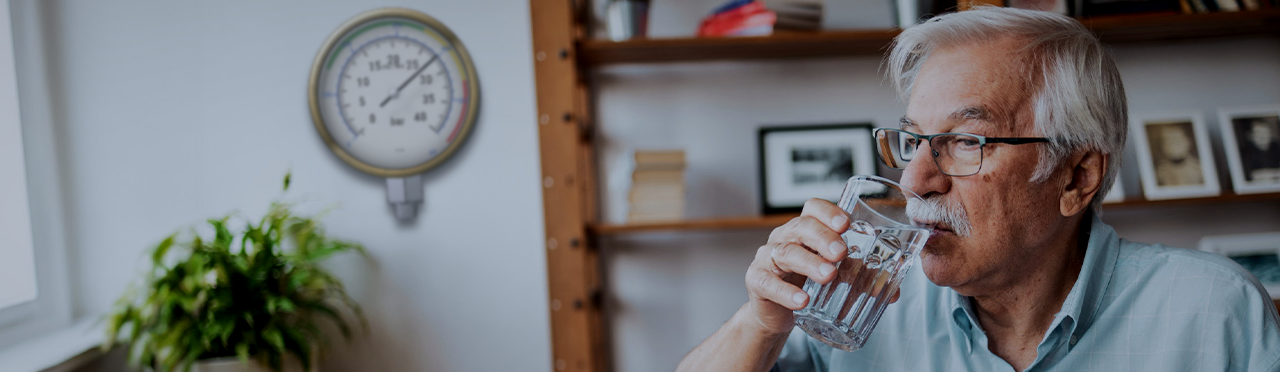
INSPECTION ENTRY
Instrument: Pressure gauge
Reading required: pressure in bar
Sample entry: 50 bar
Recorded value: 27.5 bar
